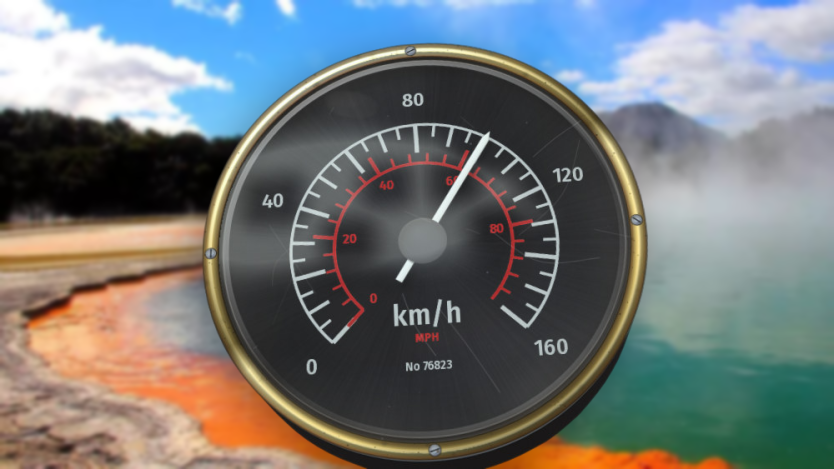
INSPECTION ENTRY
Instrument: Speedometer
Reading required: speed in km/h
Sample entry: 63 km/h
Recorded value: 100 km/h
